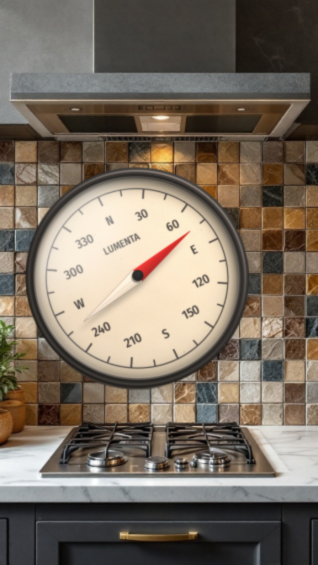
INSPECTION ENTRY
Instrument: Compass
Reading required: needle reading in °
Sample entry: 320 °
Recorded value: 75 °
